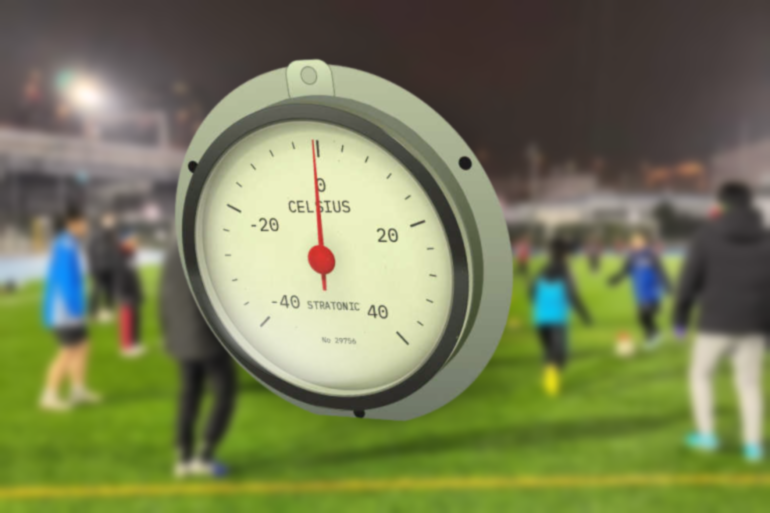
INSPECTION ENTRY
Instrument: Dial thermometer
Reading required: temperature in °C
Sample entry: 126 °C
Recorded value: 0 °C
